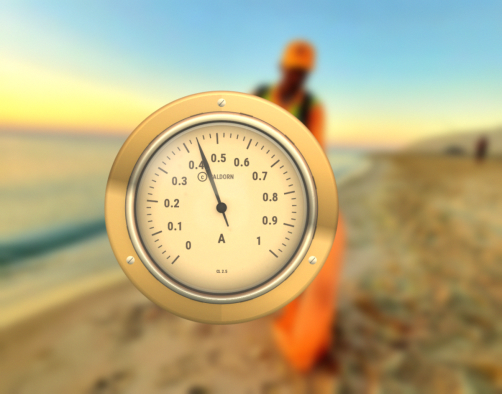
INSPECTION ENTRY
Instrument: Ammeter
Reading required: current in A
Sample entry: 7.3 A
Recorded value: 0.44 A
